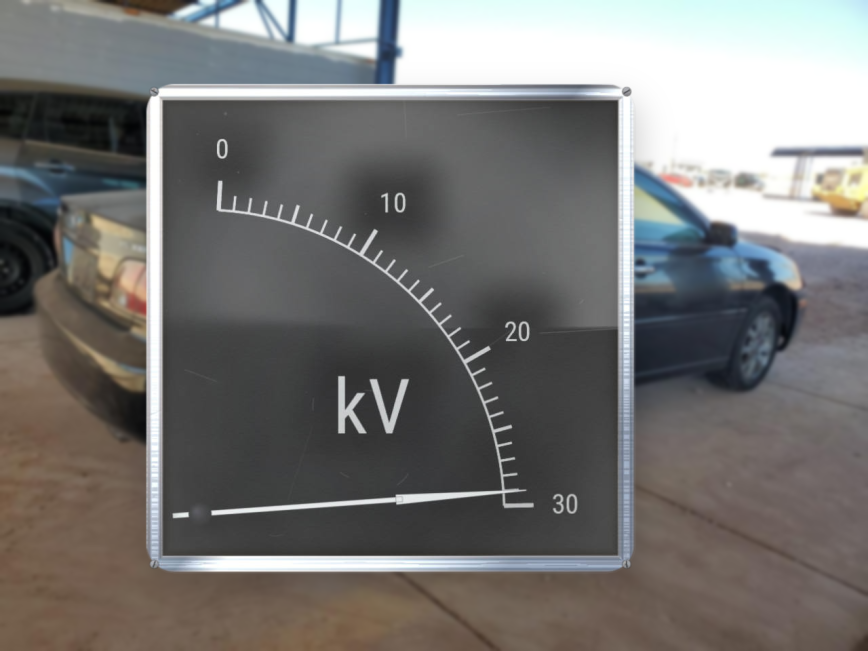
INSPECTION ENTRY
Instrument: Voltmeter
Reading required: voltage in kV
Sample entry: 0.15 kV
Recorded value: 29 kV
